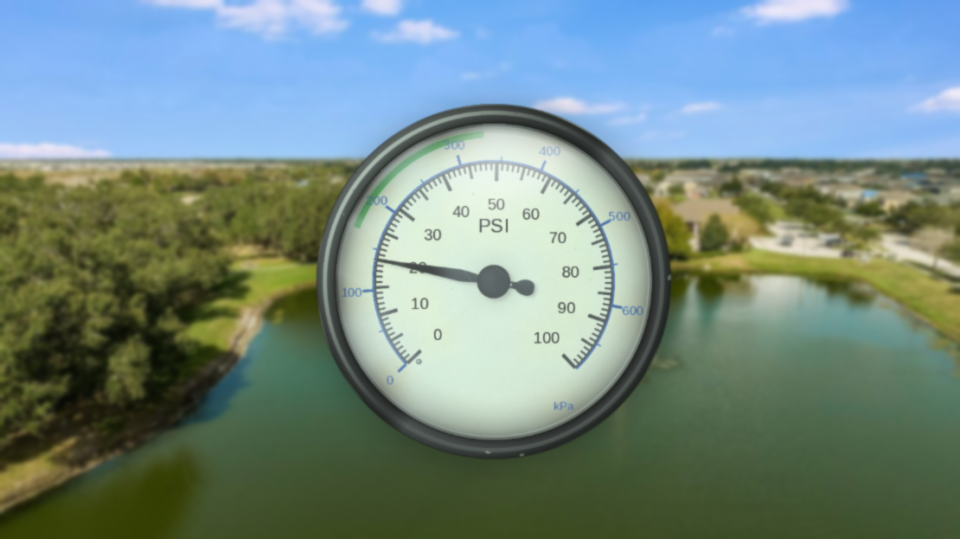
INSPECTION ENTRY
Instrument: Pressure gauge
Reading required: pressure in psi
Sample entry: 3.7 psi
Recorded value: 20 psi
